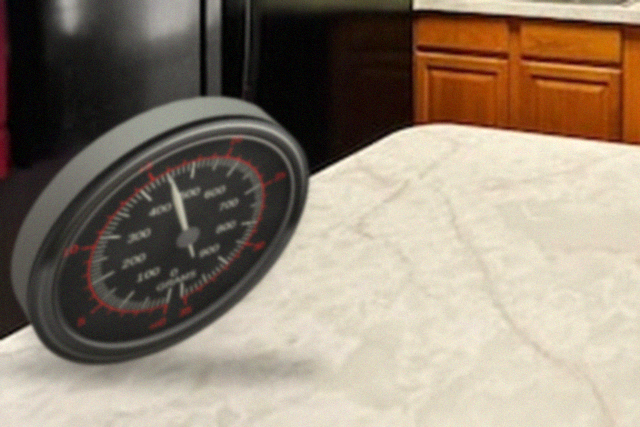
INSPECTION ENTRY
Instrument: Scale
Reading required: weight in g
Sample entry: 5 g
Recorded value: 450 g
